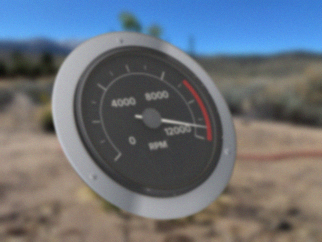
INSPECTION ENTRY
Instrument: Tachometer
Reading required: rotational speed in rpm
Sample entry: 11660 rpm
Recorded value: 11500 rpm
